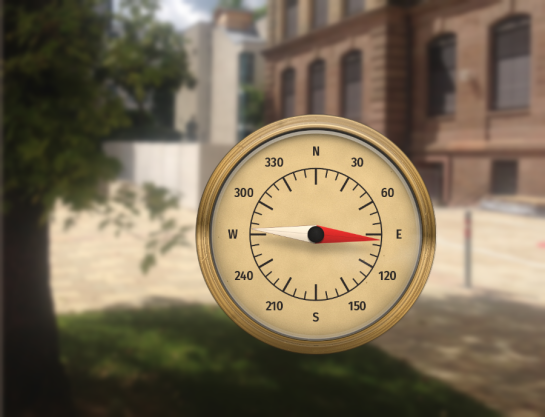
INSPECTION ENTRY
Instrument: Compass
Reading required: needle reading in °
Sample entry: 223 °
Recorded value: 95 °
